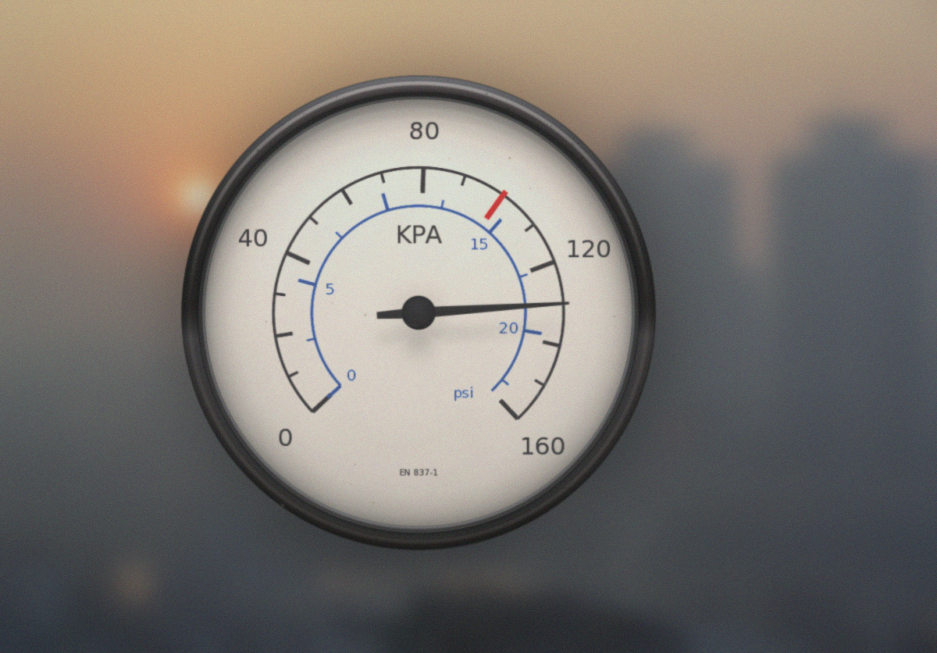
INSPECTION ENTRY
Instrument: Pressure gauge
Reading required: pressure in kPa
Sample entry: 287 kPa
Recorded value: 130 kPa
